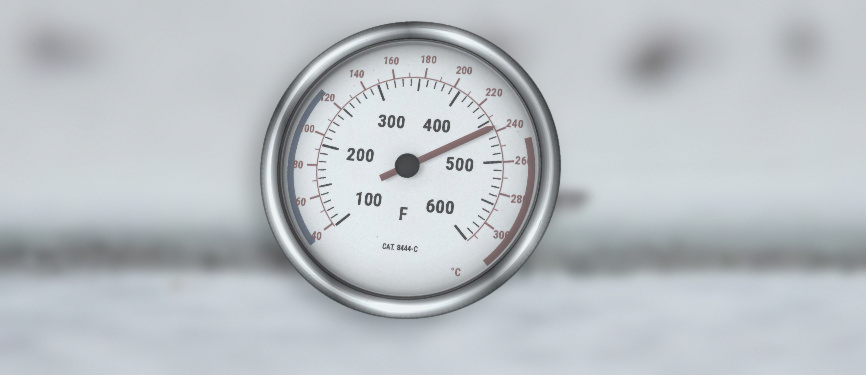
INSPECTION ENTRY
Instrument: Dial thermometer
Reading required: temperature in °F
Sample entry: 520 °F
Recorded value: 460 °F
